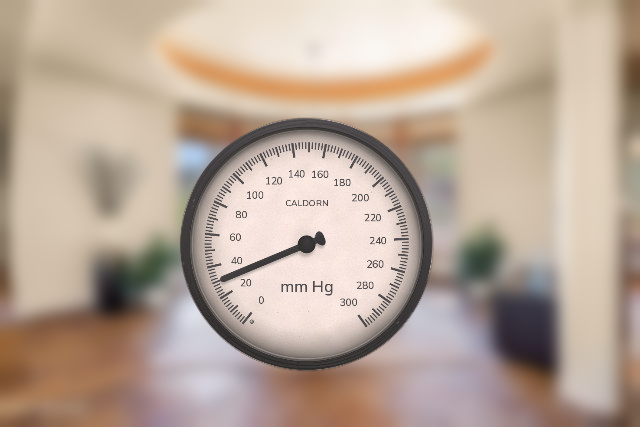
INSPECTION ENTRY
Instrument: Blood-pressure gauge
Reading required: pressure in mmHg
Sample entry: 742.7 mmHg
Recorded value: 30 mmHg
